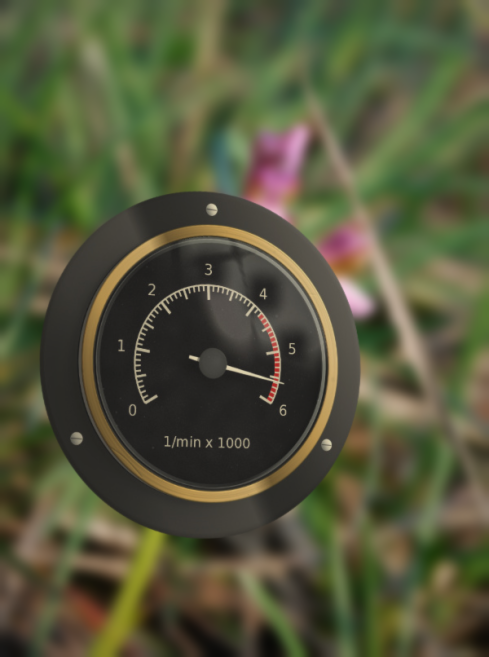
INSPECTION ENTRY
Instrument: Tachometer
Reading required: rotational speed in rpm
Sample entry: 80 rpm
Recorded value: 5600 rpm
